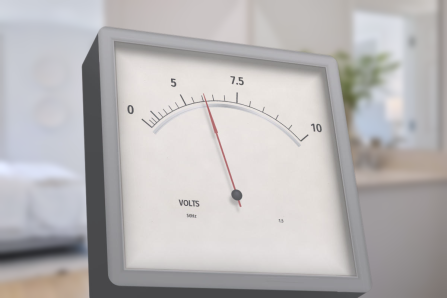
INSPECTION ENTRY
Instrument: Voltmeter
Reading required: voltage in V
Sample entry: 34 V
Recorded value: 6 V
